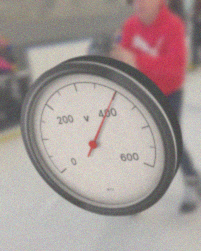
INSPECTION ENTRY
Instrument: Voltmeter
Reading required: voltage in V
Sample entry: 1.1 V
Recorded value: 400 V
